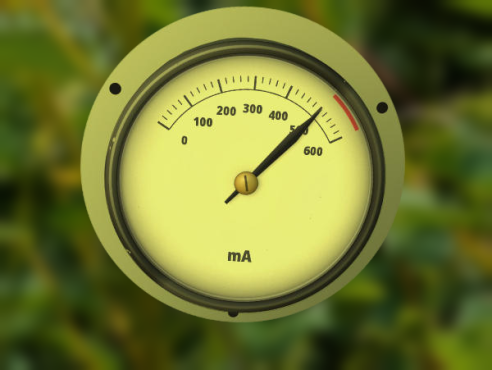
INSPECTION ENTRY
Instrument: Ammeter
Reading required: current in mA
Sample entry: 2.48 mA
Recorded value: 500 mA
